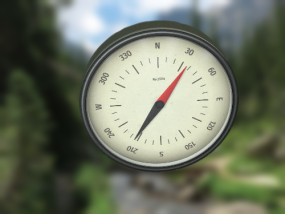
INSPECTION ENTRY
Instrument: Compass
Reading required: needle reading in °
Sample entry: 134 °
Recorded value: 35 °
